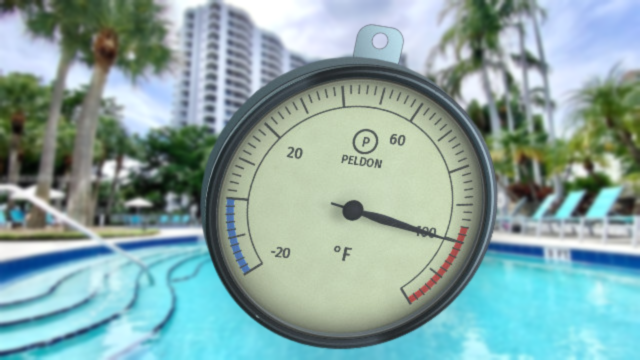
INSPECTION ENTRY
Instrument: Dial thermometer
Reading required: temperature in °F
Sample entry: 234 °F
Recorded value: 100 °F
